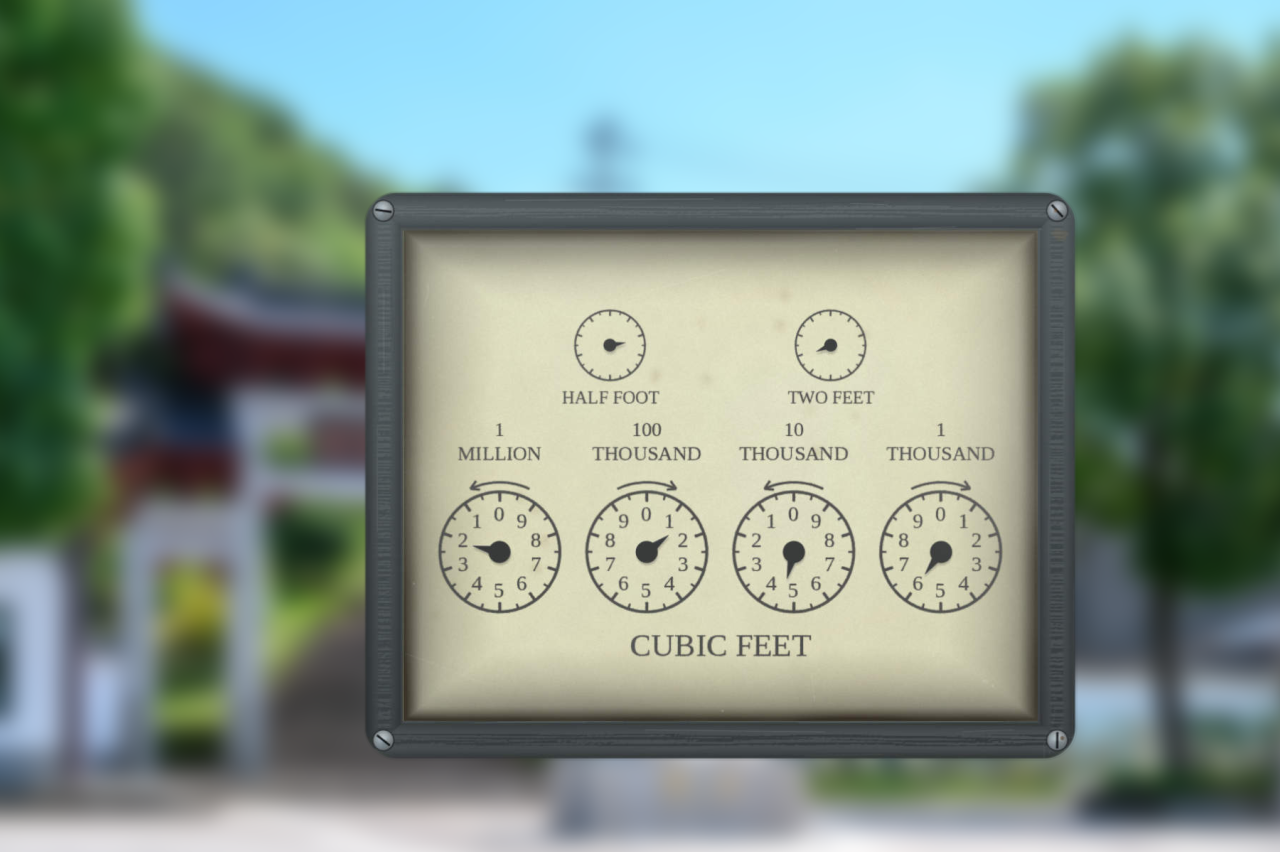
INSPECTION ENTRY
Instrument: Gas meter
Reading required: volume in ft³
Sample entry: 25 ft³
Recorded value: 214600 ft³
